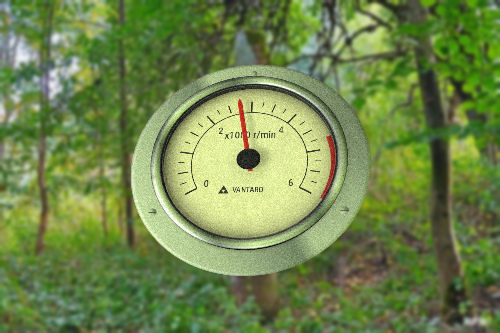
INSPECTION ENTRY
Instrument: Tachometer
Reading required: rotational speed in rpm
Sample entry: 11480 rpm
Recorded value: 2750 rpm
